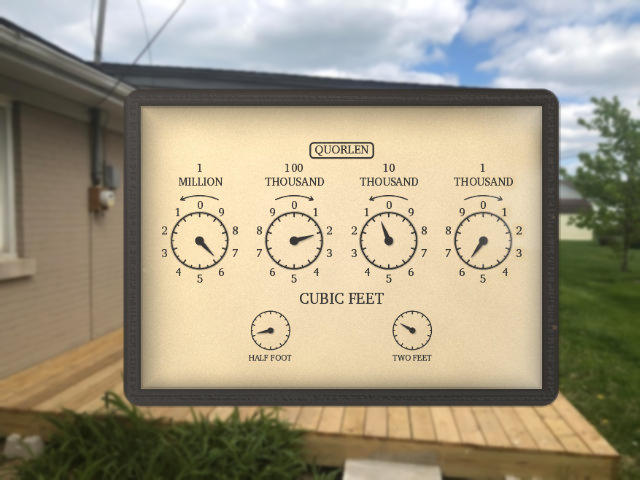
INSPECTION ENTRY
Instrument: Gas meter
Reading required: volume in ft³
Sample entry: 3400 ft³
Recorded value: 620600 ft³
